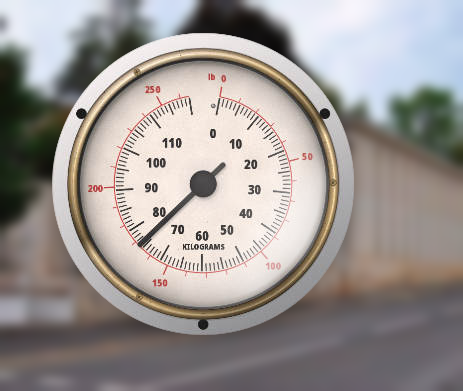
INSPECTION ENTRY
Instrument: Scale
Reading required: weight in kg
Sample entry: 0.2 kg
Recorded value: 76 kg
